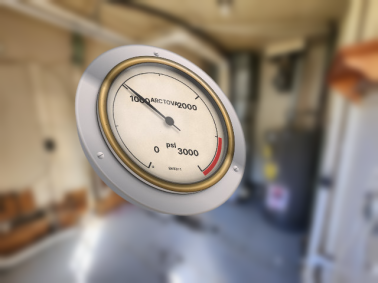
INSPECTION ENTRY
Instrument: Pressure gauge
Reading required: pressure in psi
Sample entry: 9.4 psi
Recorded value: 1000 psi
